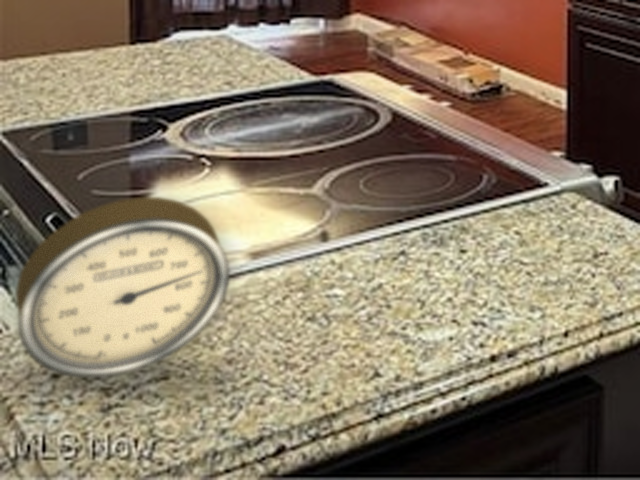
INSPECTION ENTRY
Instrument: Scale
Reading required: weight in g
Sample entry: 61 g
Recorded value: 750 g
